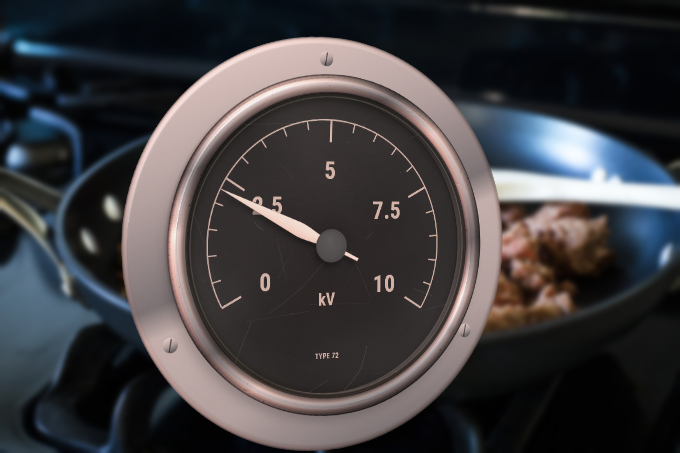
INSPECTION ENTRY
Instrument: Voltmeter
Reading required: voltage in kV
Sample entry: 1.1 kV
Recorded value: 2.25 kV
